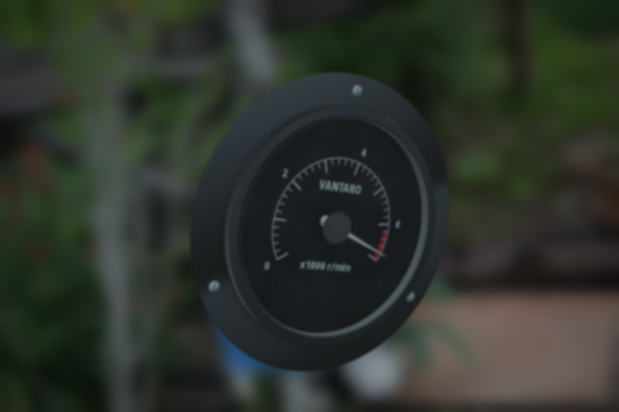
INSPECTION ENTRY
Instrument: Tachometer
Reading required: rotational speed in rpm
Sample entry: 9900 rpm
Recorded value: 6800 rpm
